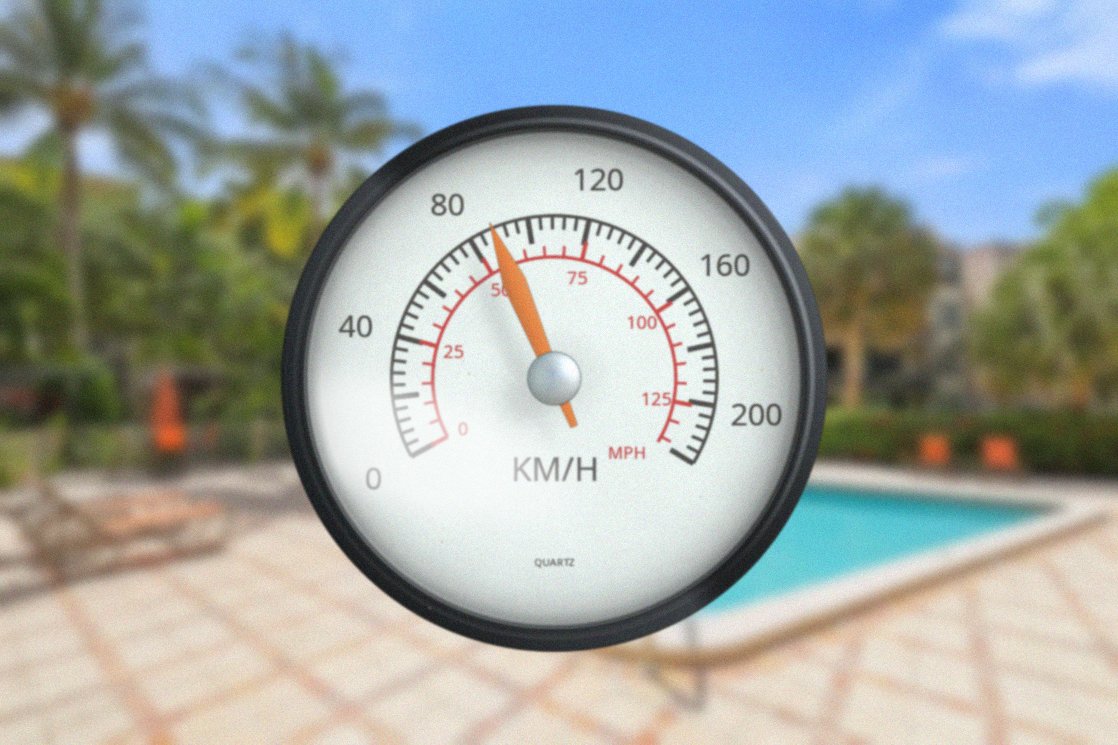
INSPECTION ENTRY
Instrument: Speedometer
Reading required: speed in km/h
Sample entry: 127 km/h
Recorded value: 88 km/h
